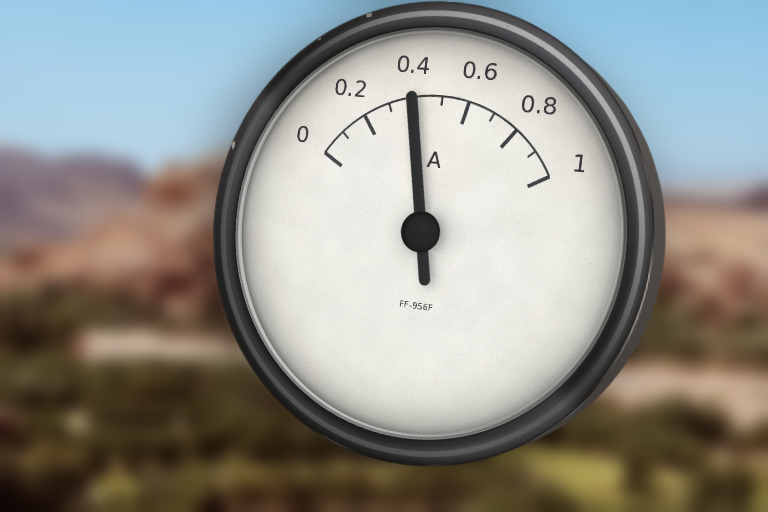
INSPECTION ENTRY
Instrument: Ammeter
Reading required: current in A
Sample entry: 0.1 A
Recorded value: 0.4 A
